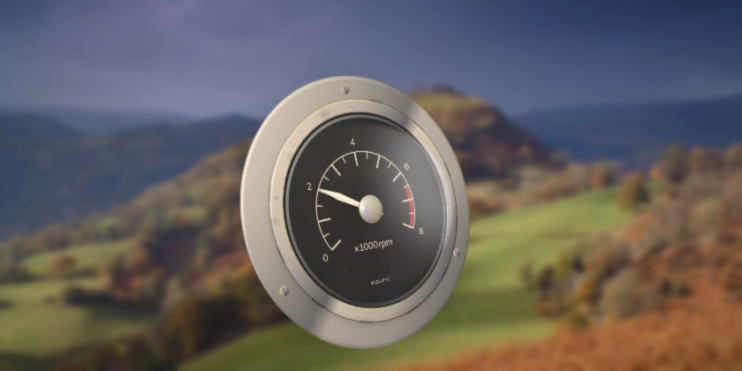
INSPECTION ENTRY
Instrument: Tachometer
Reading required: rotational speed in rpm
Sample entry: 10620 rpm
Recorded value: 2000 rpm
